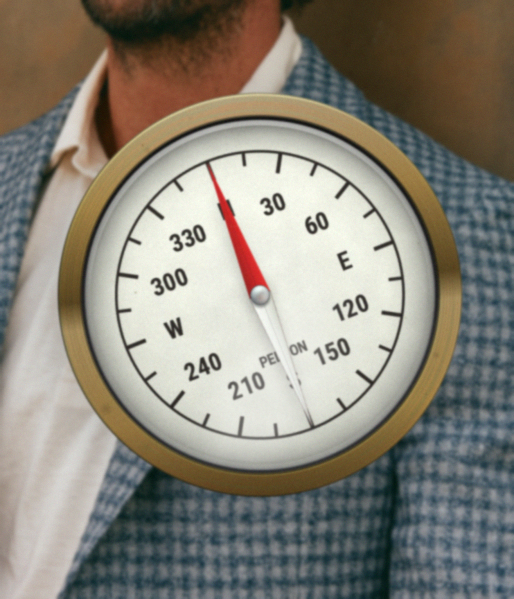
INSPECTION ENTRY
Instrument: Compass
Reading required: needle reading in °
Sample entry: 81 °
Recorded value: 0 °
